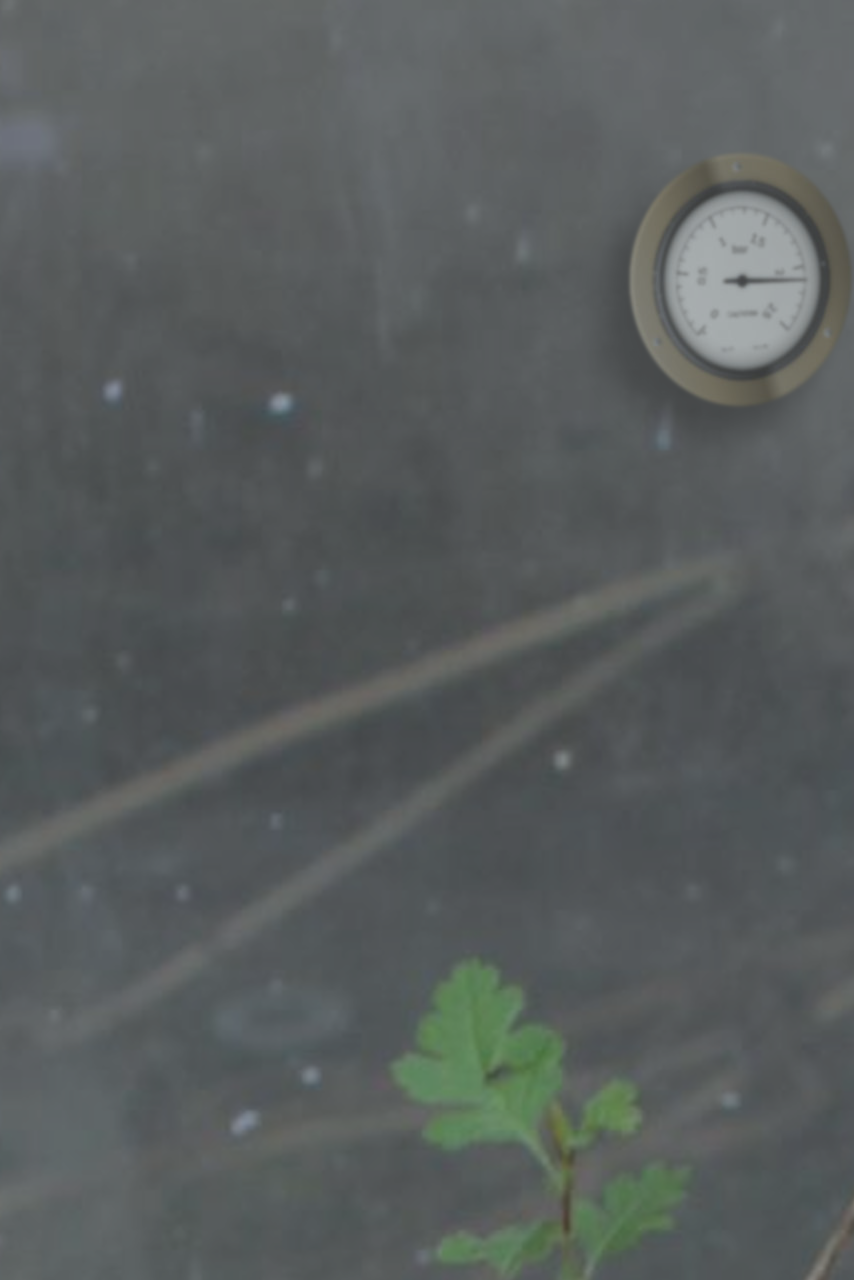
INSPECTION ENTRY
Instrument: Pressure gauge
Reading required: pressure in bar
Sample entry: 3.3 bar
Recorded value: 2.1 bar
